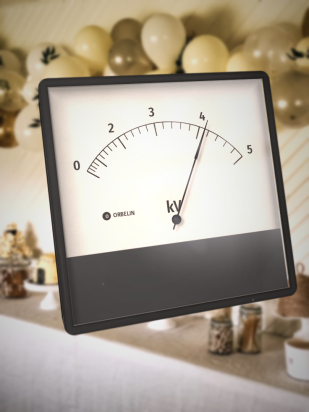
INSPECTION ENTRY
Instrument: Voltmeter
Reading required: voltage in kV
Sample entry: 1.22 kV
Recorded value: 4.1 kV
